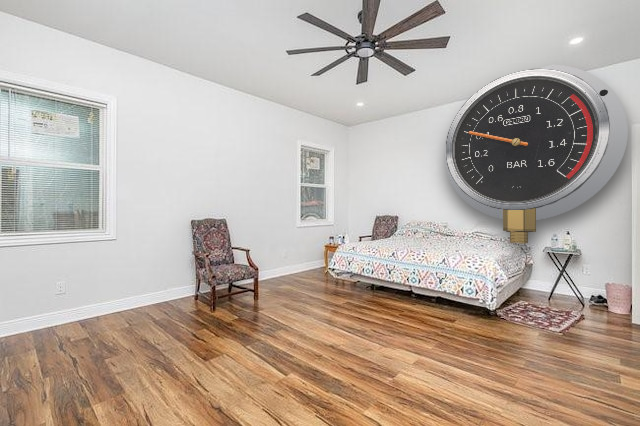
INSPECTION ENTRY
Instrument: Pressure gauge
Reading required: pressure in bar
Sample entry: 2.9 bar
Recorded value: 0.4 bar
